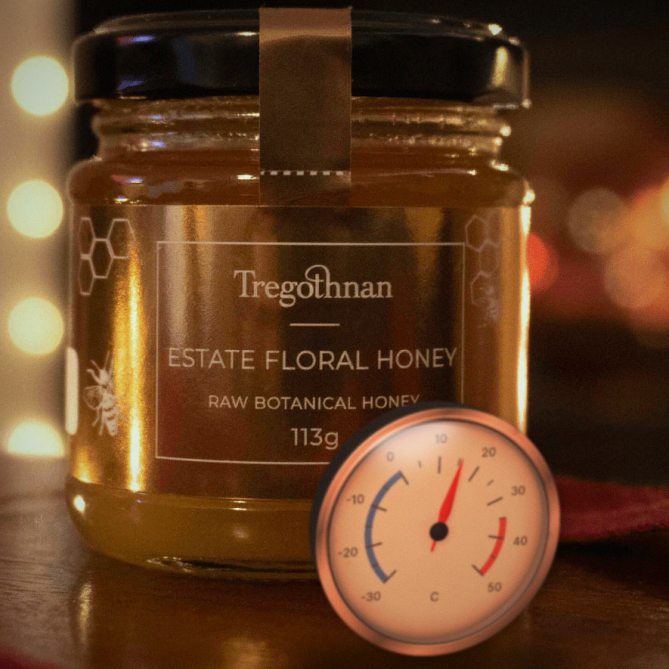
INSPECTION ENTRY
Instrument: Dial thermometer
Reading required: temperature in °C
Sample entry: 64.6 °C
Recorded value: 15 °C
